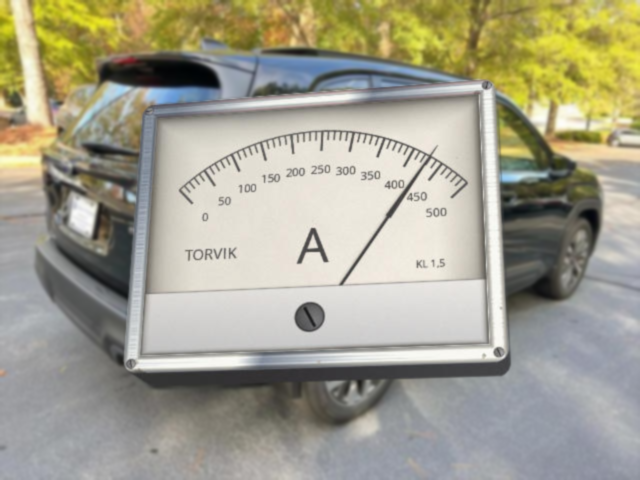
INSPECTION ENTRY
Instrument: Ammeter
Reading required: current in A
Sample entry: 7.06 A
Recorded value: 430 A
